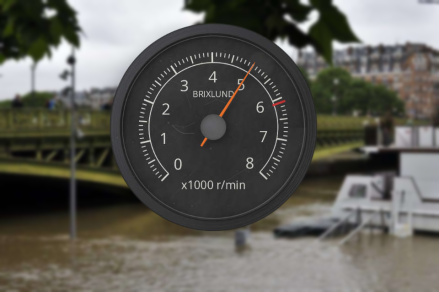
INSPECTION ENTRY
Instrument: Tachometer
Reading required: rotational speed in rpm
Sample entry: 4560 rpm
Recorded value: 5000 rpm
